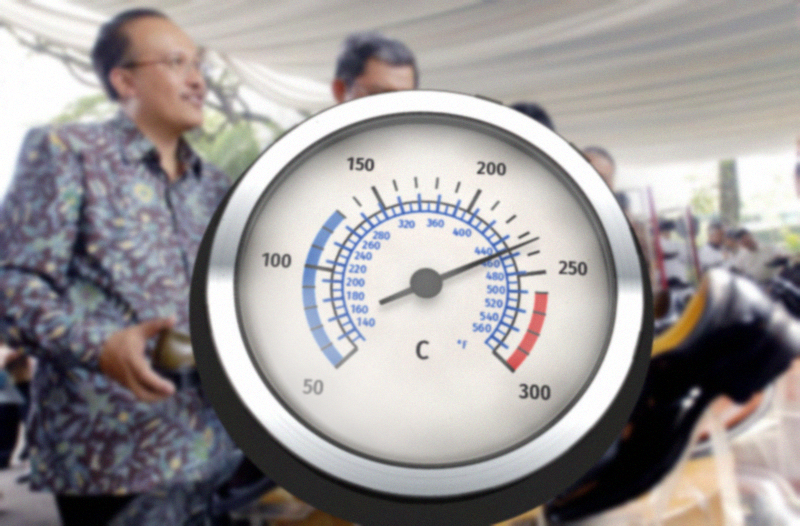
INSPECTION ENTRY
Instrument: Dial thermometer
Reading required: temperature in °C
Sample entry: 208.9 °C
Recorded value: 235 °C
